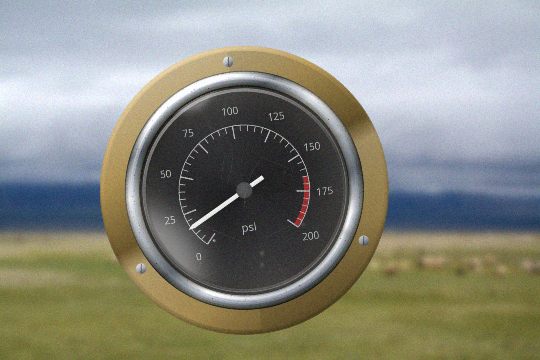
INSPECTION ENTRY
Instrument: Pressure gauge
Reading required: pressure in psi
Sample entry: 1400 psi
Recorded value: 15 psi
